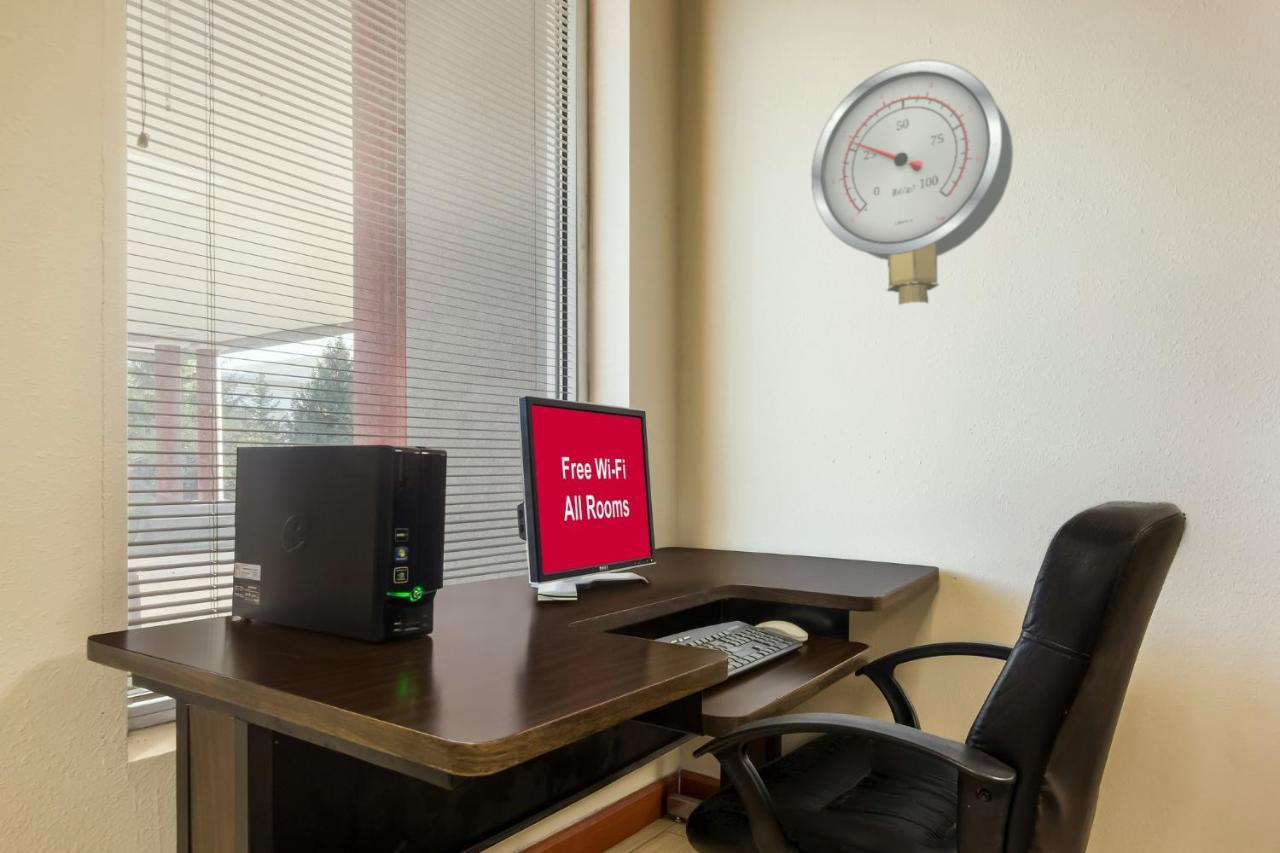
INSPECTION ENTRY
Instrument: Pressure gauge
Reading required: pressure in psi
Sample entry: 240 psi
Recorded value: 27.5 psi
